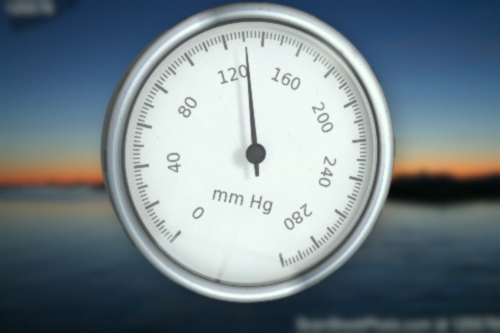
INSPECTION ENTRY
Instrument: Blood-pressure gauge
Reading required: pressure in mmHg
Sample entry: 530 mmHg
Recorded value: 130 mmHg
